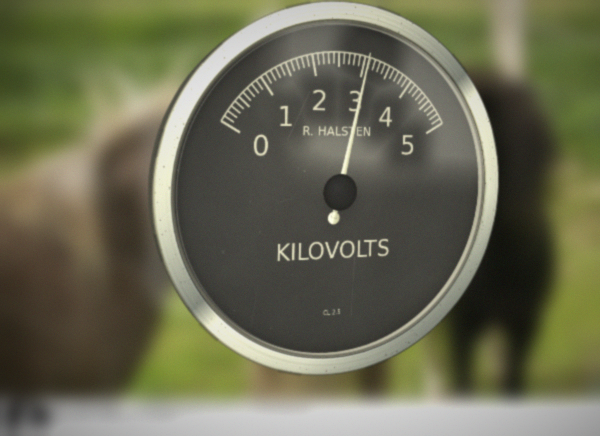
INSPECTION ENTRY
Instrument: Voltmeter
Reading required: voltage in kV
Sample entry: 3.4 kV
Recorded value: 3 kV
